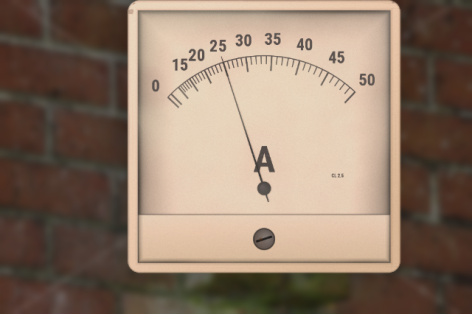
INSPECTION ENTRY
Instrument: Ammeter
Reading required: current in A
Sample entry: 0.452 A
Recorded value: 25 A
